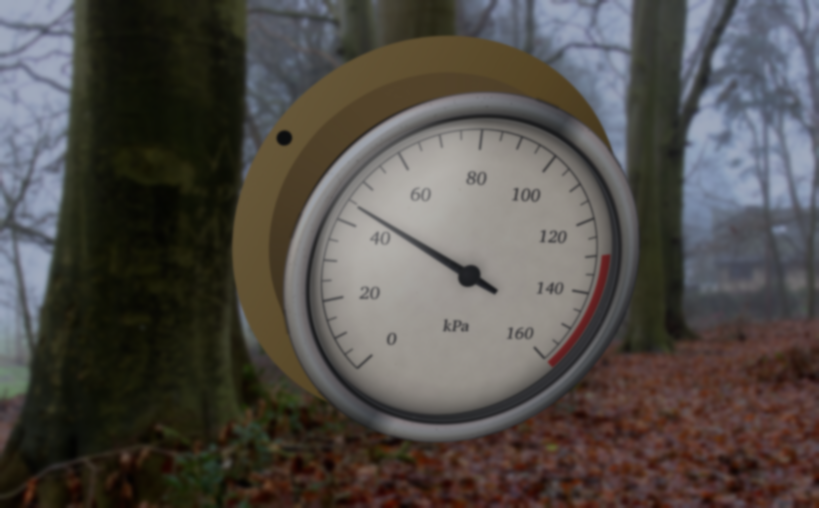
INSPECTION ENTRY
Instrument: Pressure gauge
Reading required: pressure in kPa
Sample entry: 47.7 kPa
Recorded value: 45 kPa
